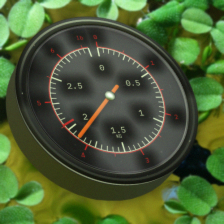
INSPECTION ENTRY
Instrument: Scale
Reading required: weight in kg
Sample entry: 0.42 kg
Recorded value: 1.9 kg
